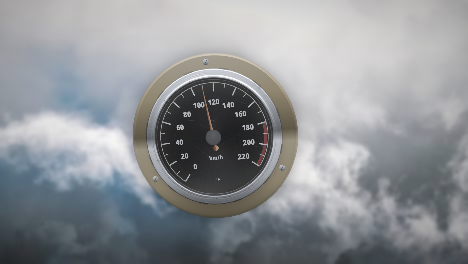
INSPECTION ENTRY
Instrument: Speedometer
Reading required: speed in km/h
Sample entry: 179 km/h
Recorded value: 110 km/h
